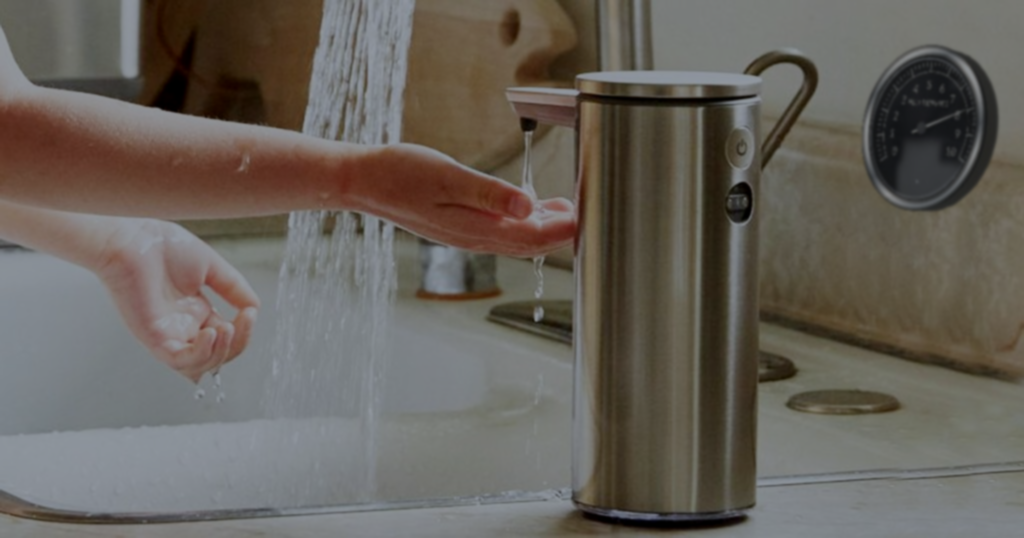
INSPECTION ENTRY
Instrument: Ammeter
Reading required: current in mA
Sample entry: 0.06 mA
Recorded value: 8 mA
